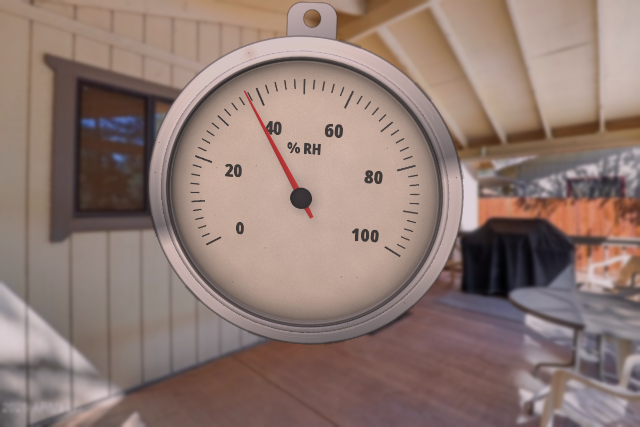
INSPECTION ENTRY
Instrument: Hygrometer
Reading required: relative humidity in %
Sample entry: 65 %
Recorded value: 38 %
